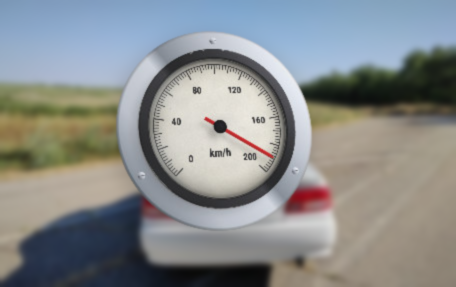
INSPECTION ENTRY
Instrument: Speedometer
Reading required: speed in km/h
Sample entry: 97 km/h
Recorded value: 190 km/h
